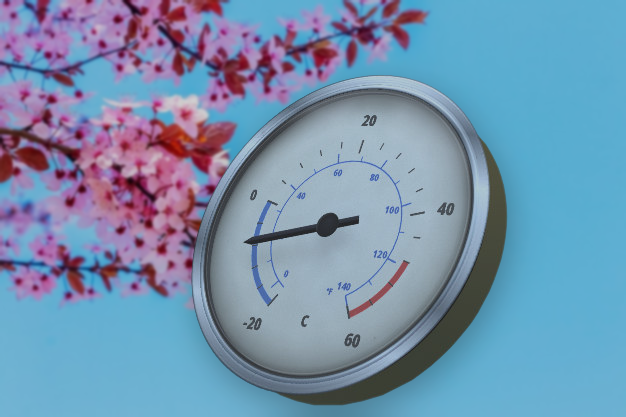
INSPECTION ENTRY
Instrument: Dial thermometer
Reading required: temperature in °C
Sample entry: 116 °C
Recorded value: -8 °C
